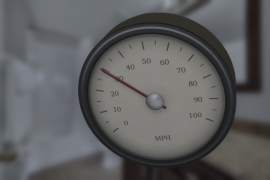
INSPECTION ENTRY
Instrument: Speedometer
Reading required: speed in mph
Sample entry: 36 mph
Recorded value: 30 mph
